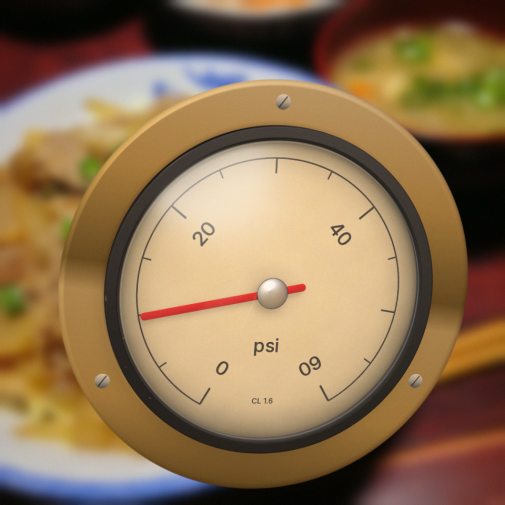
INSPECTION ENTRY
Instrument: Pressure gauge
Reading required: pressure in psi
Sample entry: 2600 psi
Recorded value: 10 psi
